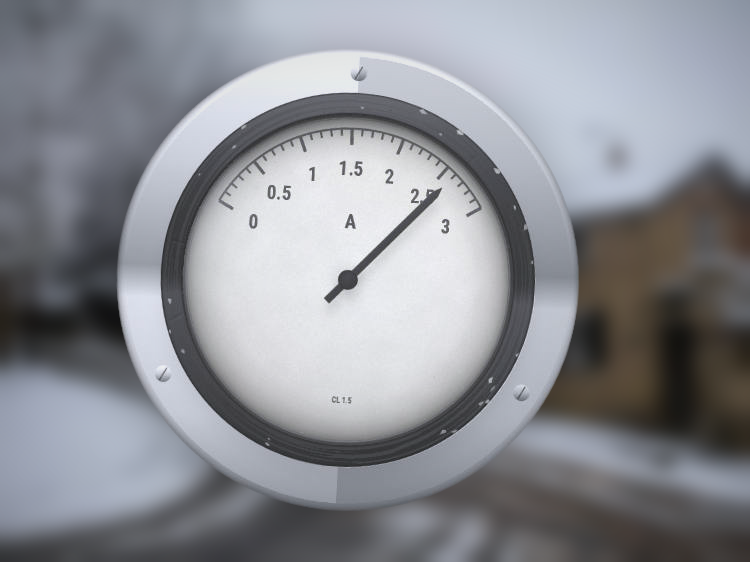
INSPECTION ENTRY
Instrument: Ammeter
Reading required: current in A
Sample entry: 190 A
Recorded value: 2.6 A
